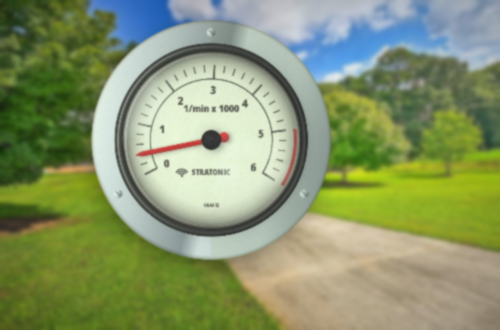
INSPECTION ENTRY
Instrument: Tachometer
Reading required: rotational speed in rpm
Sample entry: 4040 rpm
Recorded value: 400 rpm
